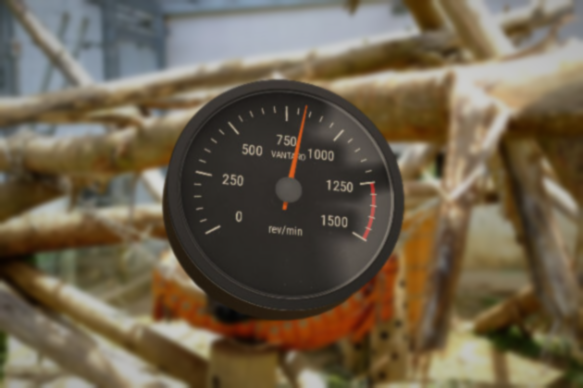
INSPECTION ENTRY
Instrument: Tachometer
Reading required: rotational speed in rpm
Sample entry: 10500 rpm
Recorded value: 825 rpm
